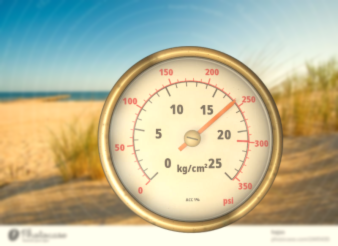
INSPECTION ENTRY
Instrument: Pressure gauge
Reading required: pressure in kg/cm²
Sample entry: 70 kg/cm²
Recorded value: 17 kg/cm²
